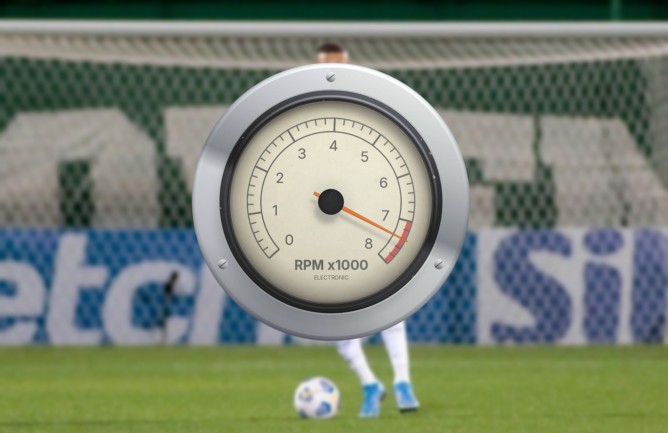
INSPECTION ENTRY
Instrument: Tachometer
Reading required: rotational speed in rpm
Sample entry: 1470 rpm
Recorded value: 7400 rpm
